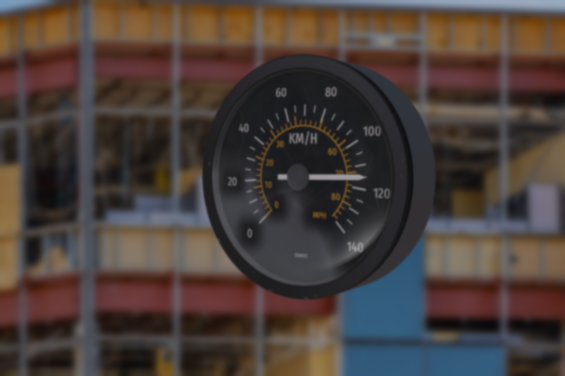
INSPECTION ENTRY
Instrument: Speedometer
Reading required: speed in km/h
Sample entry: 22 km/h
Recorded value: 115 km/h
